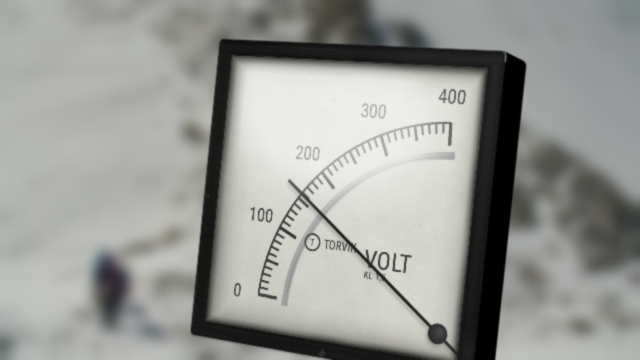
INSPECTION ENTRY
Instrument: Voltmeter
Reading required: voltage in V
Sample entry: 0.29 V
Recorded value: 160 V
